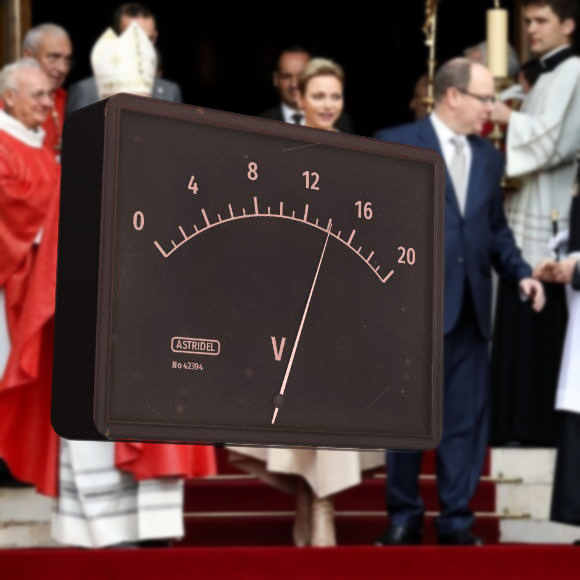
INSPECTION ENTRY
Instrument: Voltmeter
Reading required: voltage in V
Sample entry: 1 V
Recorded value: 14 V
